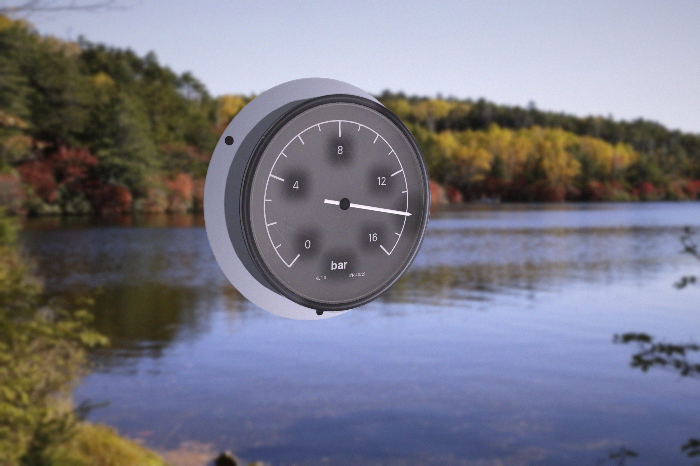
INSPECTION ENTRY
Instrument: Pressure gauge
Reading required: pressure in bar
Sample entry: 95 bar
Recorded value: 14 bar
